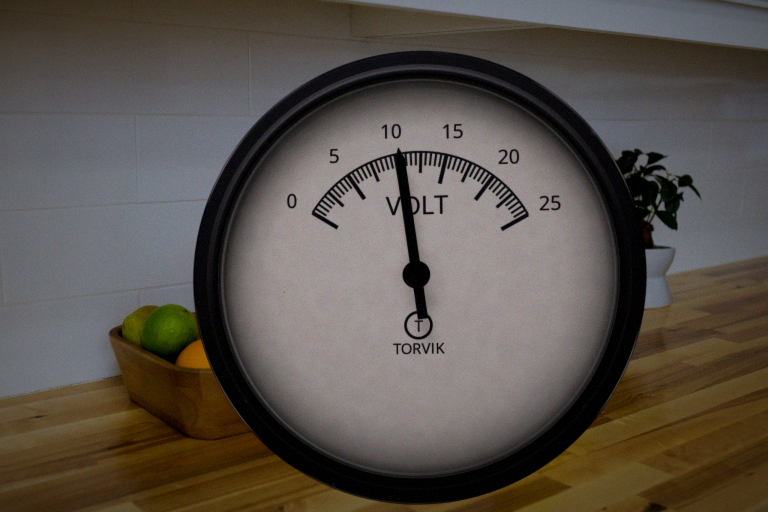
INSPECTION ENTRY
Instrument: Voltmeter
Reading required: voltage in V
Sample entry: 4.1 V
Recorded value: 10.5 V
